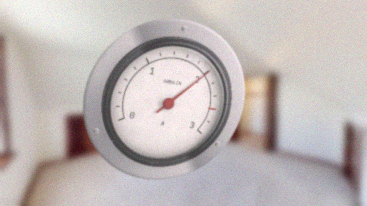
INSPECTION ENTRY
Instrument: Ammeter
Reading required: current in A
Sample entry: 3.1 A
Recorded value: 2 A
